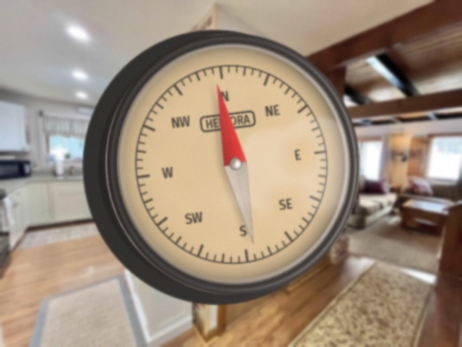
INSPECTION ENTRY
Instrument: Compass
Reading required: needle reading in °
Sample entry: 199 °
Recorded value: 355 °
